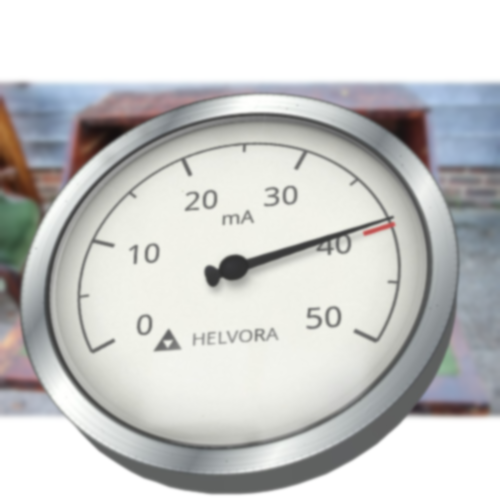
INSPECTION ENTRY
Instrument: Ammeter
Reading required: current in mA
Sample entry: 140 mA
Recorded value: 40 mA
